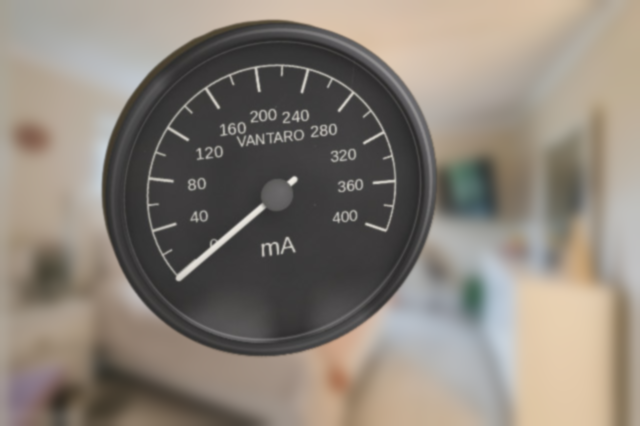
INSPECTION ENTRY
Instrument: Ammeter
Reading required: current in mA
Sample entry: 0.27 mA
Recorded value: 0 mA
